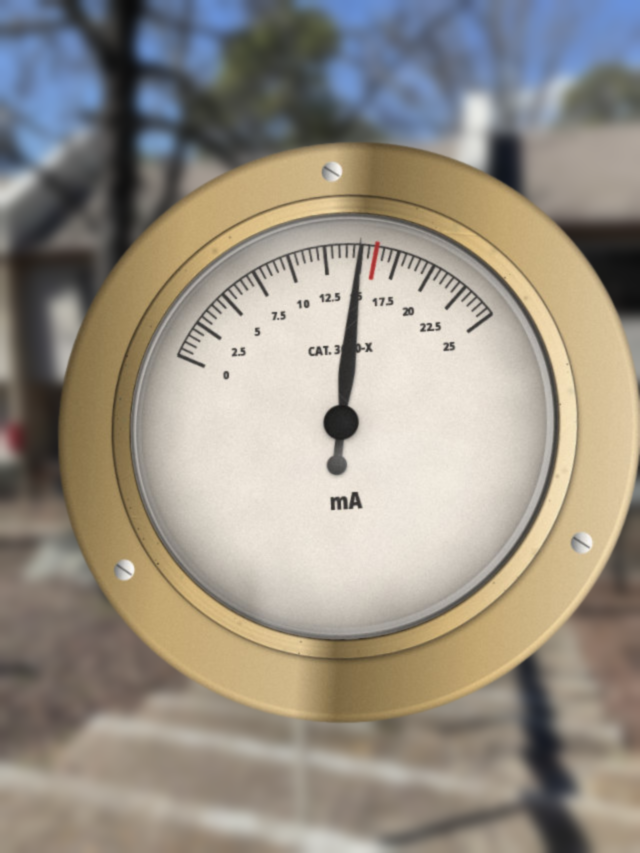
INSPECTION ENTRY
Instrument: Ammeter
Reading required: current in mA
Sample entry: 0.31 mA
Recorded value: 15 mA
